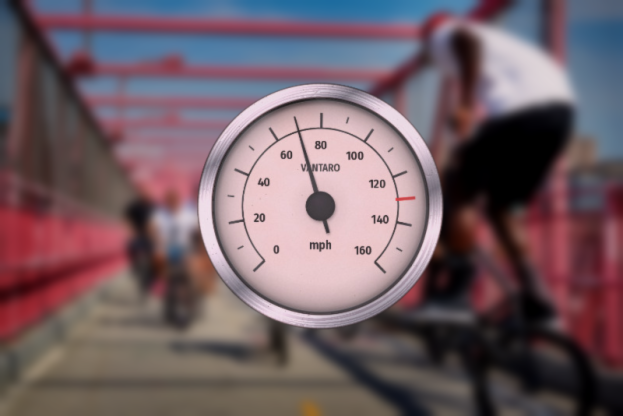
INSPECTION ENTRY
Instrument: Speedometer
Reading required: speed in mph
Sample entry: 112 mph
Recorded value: 70 mph
